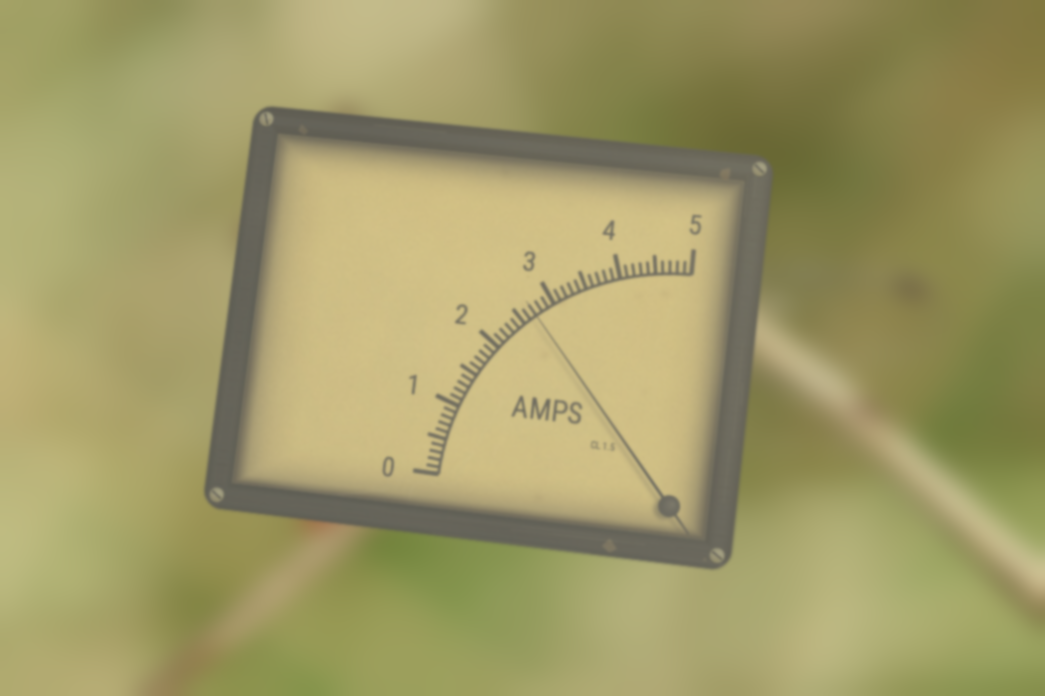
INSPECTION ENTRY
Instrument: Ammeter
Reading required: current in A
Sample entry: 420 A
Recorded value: 2.7 A
